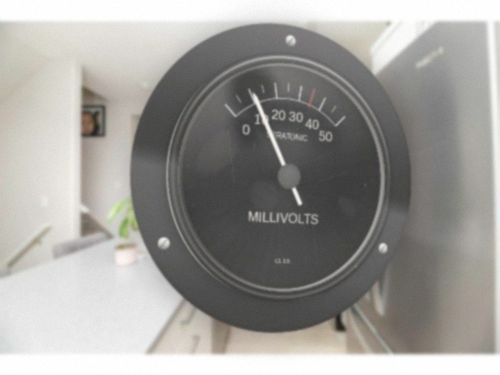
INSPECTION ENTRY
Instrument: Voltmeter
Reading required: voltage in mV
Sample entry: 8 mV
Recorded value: 10 mV
